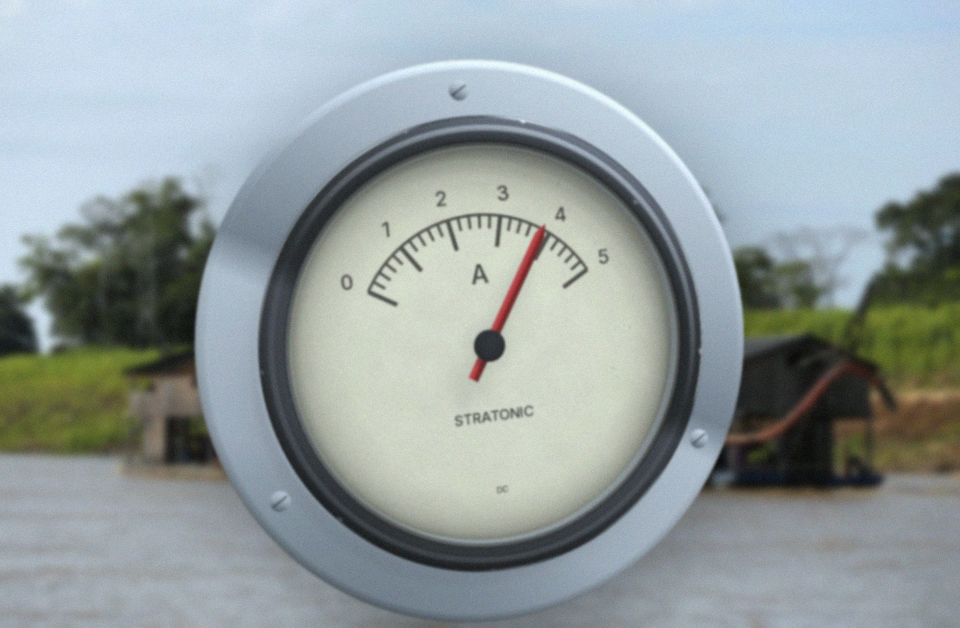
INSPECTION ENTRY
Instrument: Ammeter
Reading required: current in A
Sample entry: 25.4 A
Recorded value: 3.8 A
